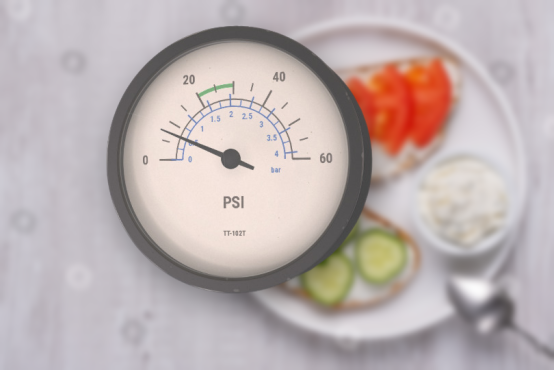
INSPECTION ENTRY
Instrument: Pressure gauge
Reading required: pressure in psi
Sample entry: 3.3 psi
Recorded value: 7.5 psi
